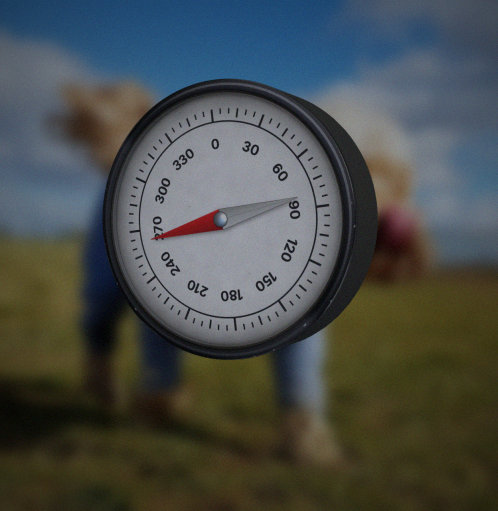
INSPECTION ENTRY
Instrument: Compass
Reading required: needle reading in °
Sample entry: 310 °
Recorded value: 262.5 °
